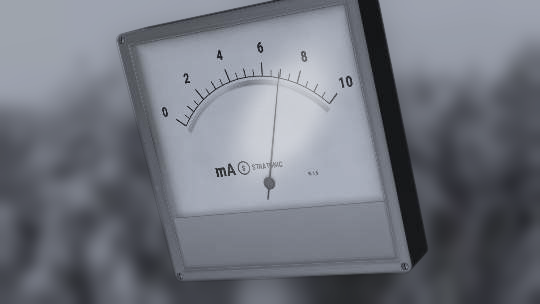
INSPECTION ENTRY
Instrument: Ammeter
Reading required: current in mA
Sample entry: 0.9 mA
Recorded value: 7 mA
